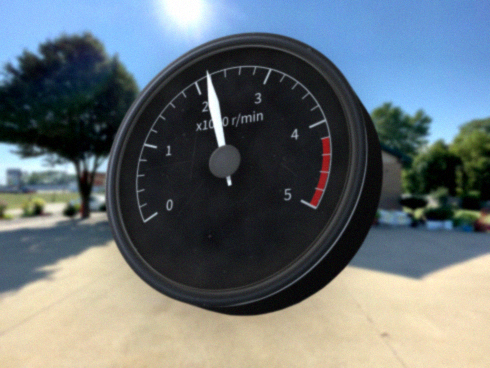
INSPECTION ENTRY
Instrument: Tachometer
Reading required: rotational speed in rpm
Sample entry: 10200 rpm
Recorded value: 2200 rpm
